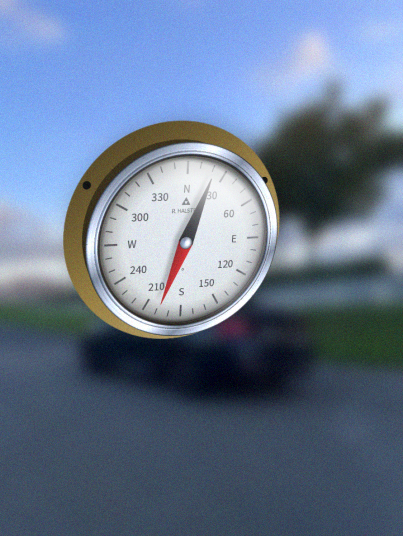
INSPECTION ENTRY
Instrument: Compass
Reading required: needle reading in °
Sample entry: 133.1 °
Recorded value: 200 °
